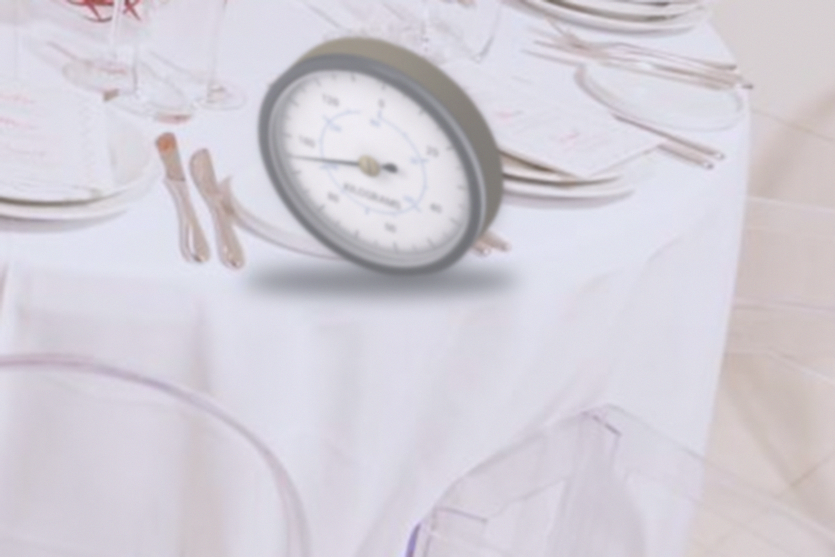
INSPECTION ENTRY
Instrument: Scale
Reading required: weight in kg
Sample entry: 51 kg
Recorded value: 95 kg
